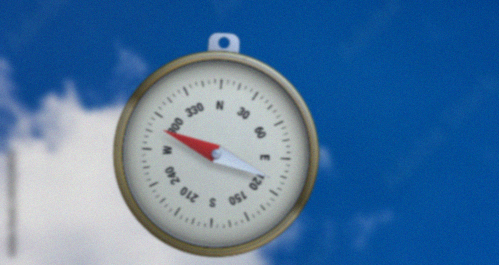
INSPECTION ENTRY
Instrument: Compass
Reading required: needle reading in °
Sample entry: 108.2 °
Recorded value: 290 °
